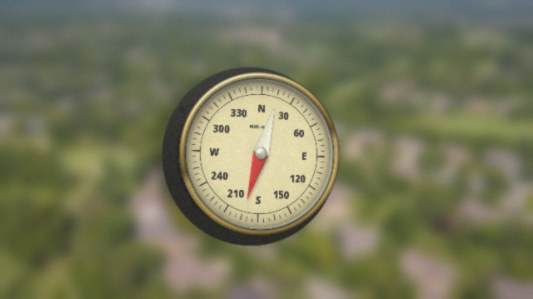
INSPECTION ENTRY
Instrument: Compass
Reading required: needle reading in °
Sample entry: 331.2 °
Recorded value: 195 °
